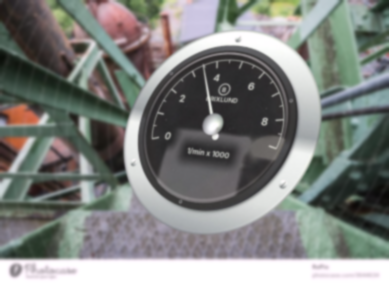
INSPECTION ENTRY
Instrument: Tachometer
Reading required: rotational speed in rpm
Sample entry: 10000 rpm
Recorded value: 3500 rpm
